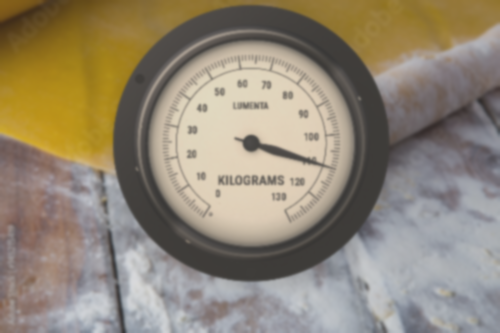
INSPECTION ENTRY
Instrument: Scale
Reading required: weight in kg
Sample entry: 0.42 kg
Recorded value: 110 kg
